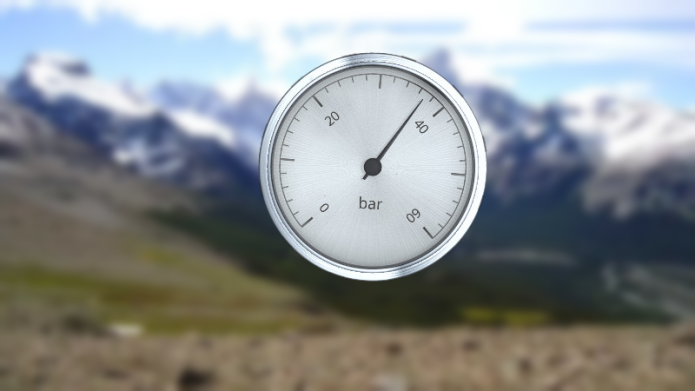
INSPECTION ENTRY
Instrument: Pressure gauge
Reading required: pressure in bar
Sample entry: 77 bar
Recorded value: 37 bar
